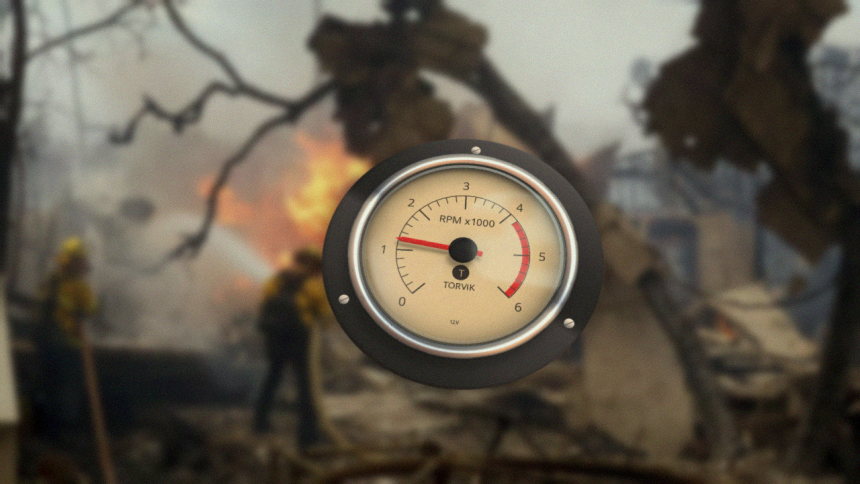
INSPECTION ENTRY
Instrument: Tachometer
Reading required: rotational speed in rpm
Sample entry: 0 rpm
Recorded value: 1200 rpm
